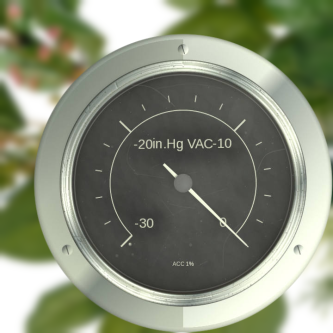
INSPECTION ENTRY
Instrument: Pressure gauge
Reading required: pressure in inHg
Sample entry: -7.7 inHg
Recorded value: 0 inHg
